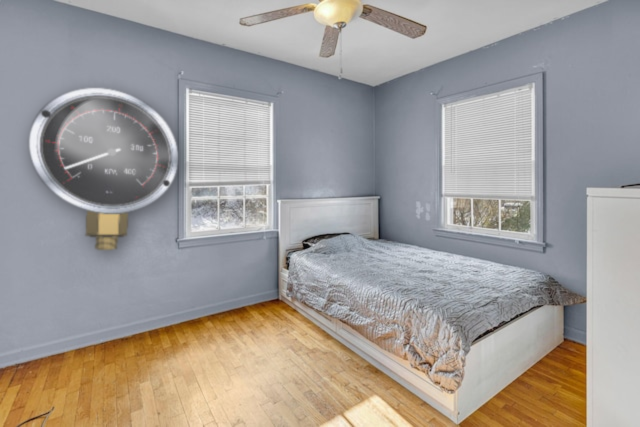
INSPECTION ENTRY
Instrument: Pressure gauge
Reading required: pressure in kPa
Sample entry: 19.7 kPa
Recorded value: 20 kPa
